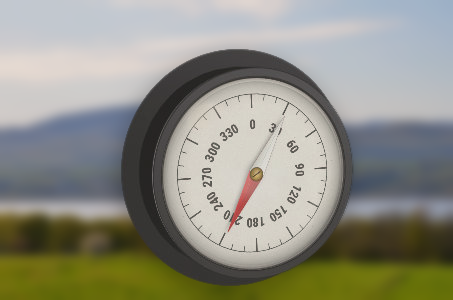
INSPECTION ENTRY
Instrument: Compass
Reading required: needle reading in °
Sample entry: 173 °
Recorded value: 210 °
